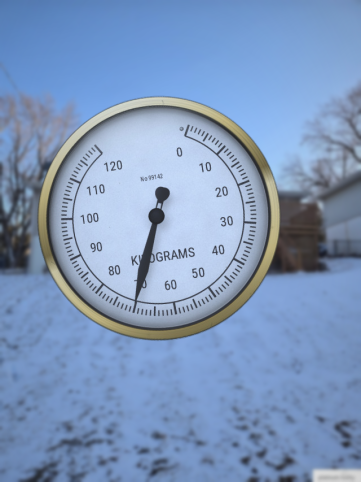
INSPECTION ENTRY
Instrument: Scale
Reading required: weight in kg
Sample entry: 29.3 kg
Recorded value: 70 kg
